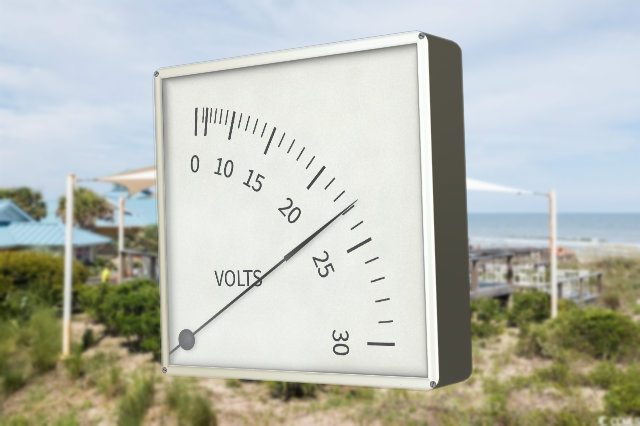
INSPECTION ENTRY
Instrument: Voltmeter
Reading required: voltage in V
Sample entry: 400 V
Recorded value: 23 V
